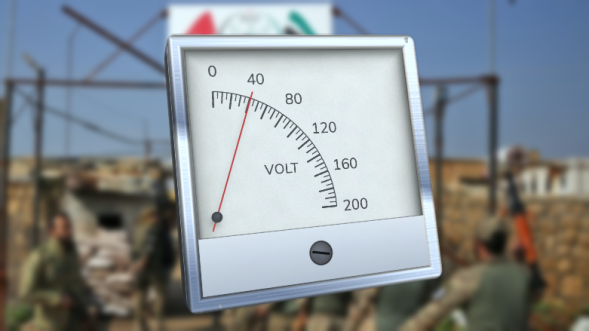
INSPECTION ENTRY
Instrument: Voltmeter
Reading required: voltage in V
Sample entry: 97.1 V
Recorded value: 40 V
